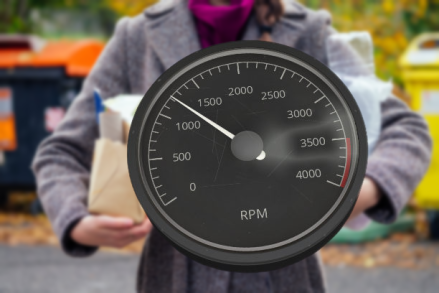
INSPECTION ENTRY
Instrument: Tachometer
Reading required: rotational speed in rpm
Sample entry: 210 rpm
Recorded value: 1200 rpm
